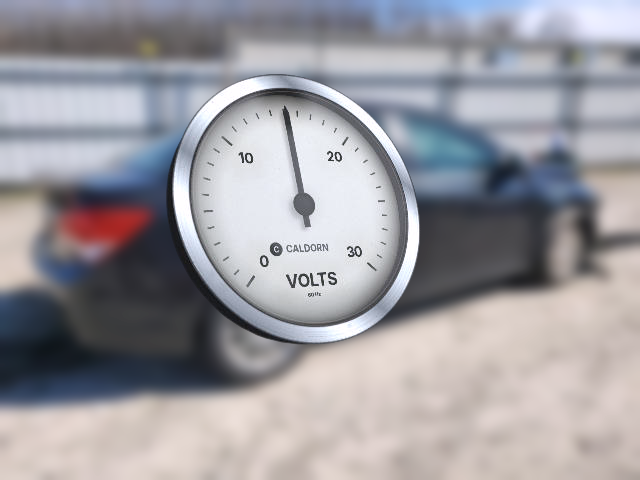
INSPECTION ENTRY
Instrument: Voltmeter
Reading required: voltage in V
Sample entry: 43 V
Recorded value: 15 V
